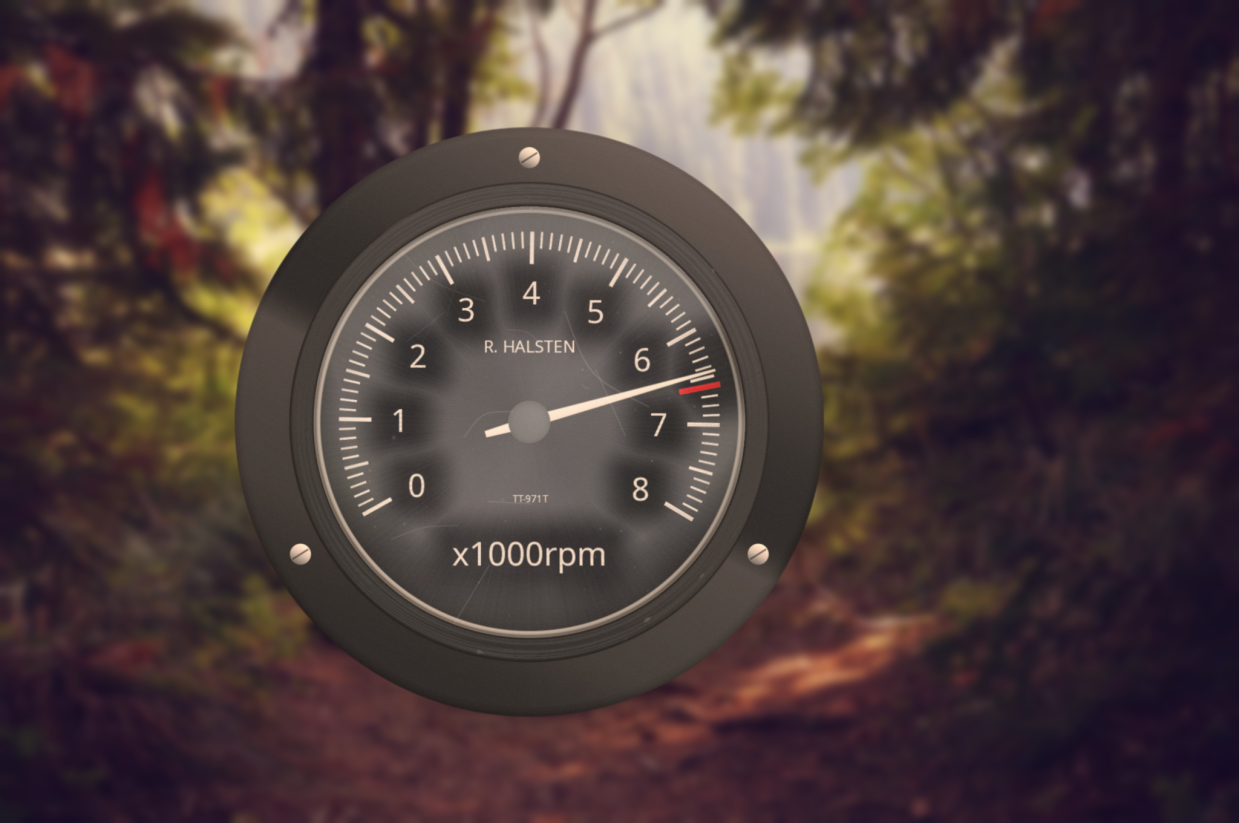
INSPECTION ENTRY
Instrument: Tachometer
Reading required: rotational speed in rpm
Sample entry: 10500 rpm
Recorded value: 6450 rpm
